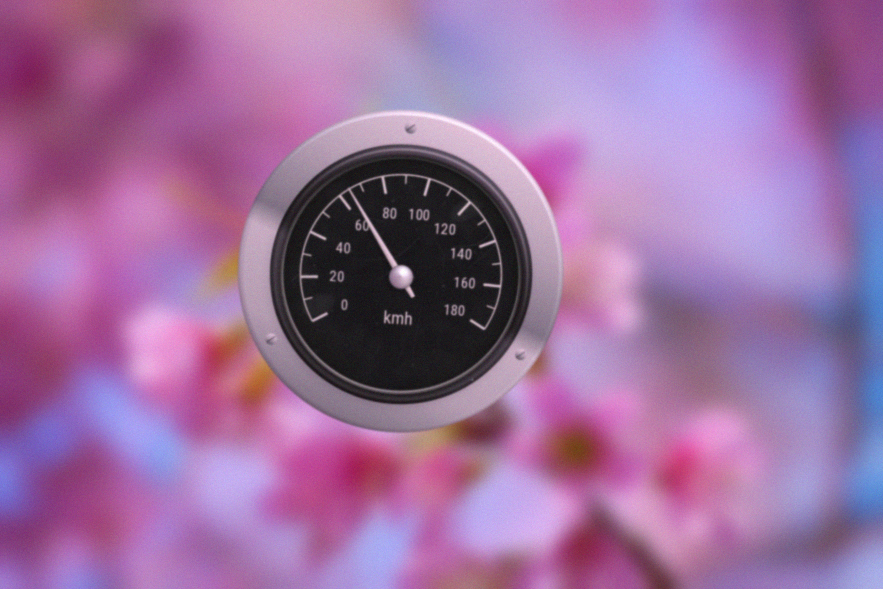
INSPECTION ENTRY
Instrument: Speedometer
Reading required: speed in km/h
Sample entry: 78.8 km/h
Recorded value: 65 km/h
